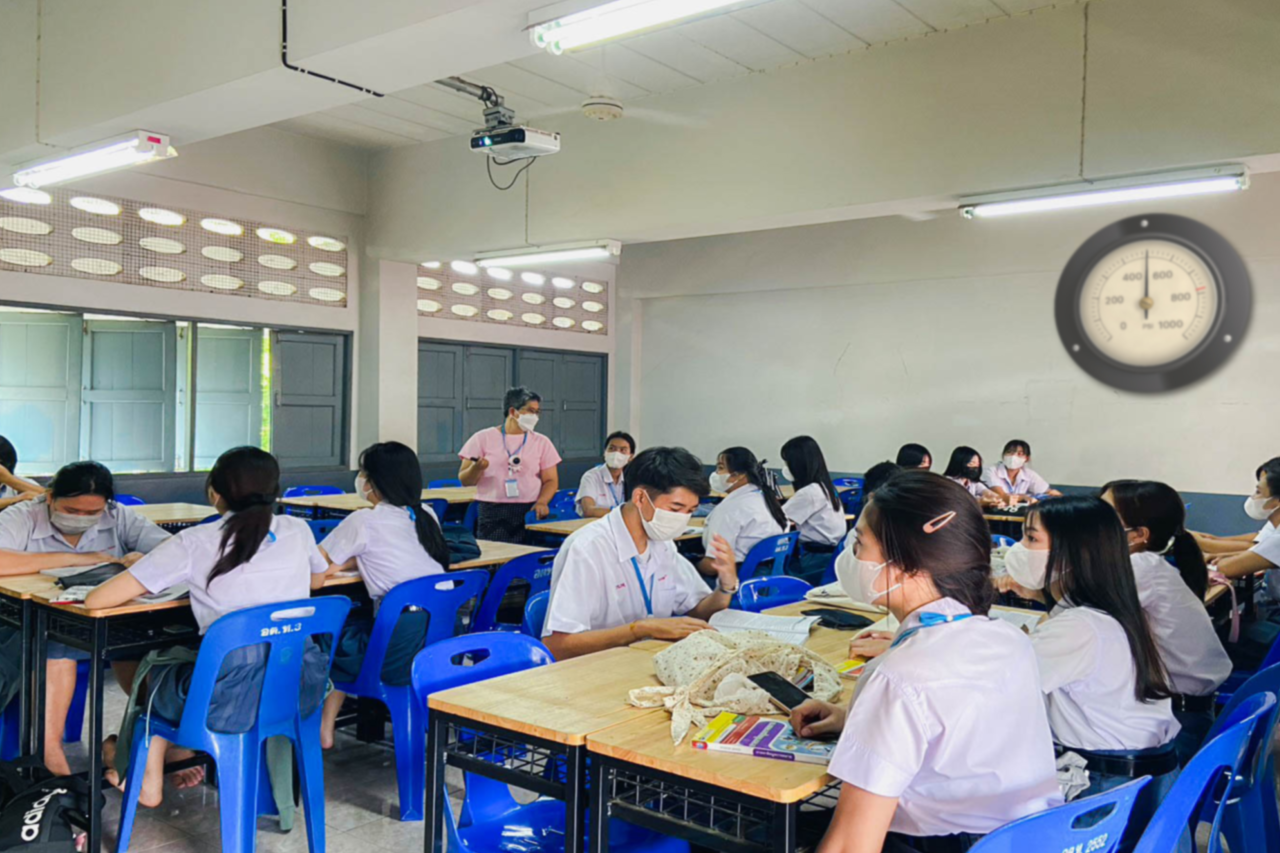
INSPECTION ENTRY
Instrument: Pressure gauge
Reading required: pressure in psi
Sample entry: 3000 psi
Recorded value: 500 psi
